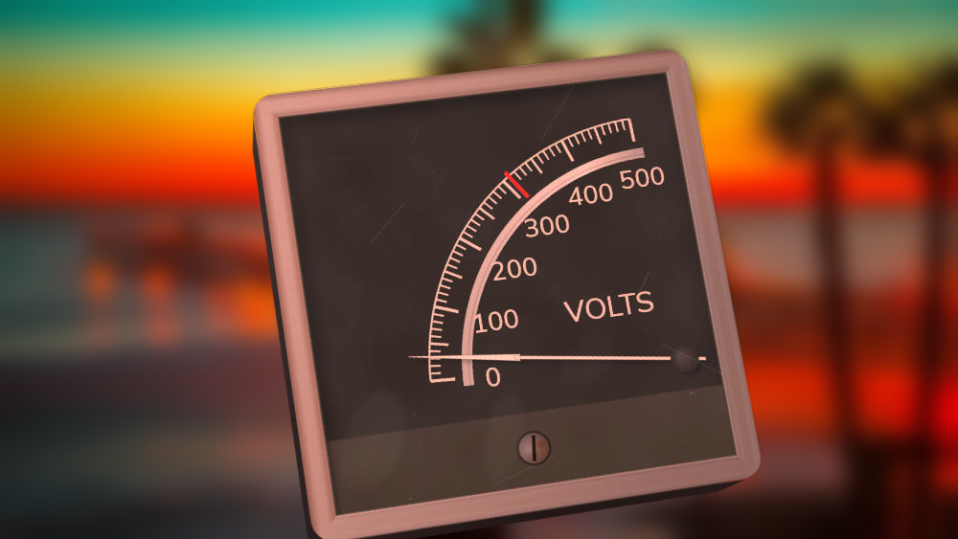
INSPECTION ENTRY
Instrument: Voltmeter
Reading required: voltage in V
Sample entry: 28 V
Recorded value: 30 V
